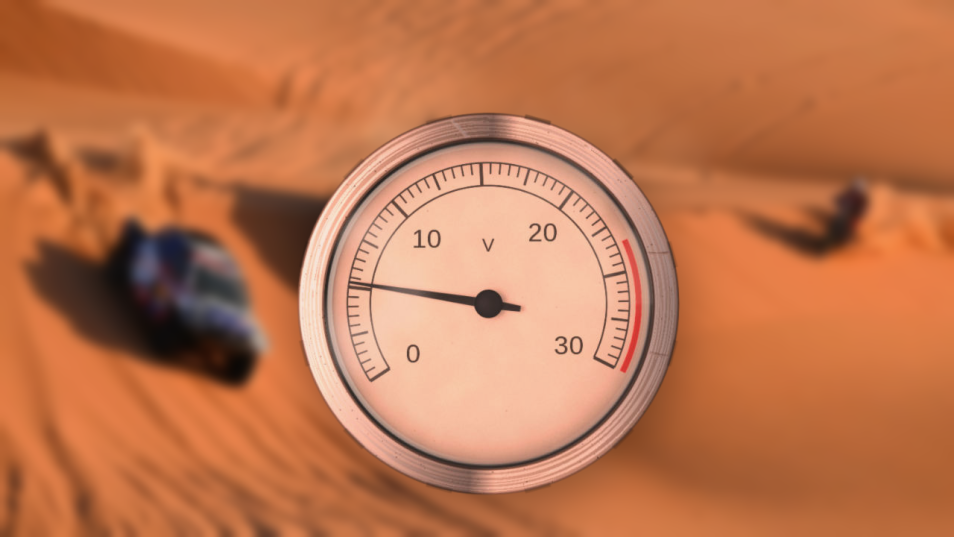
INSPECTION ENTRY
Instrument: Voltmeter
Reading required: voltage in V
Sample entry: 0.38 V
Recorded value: 5.25 V
